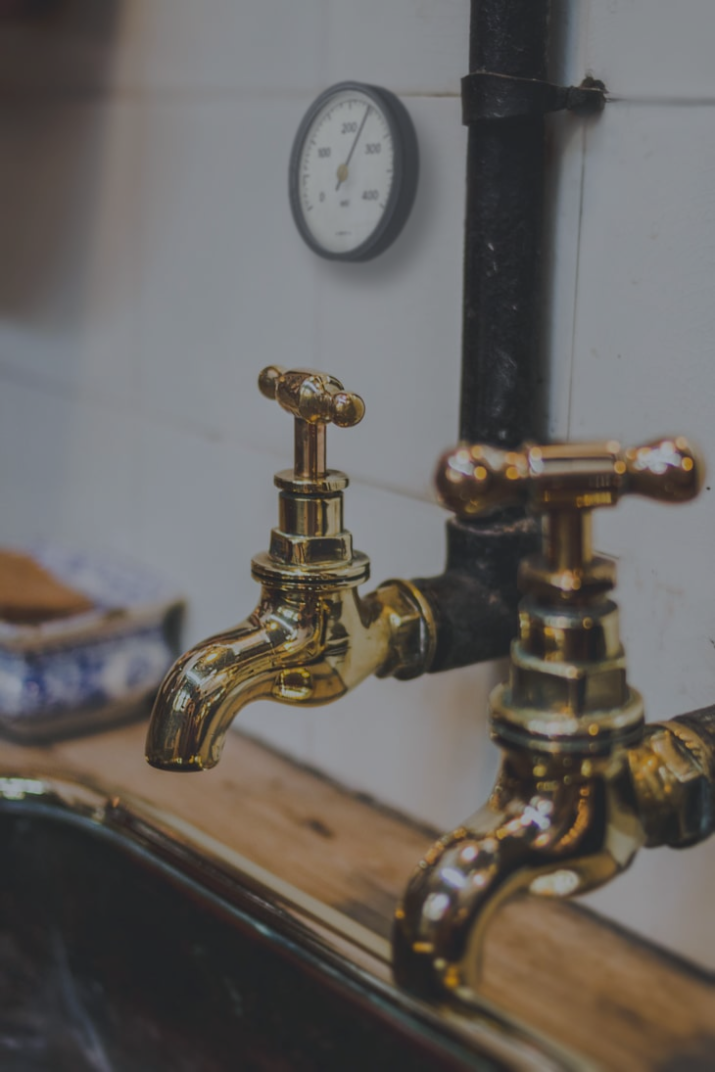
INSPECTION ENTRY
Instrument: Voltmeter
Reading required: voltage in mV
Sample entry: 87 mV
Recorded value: 250 mV
